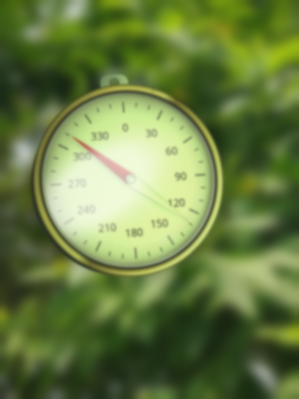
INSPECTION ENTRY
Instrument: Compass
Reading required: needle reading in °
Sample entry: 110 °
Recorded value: 310 °
